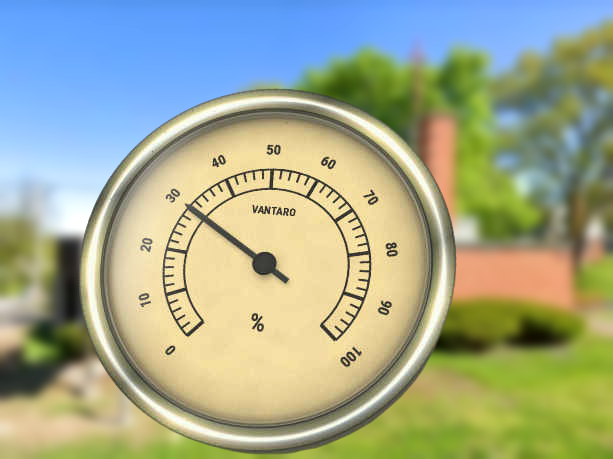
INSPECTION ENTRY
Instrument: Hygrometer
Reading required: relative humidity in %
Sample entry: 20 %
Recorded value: 30 %
